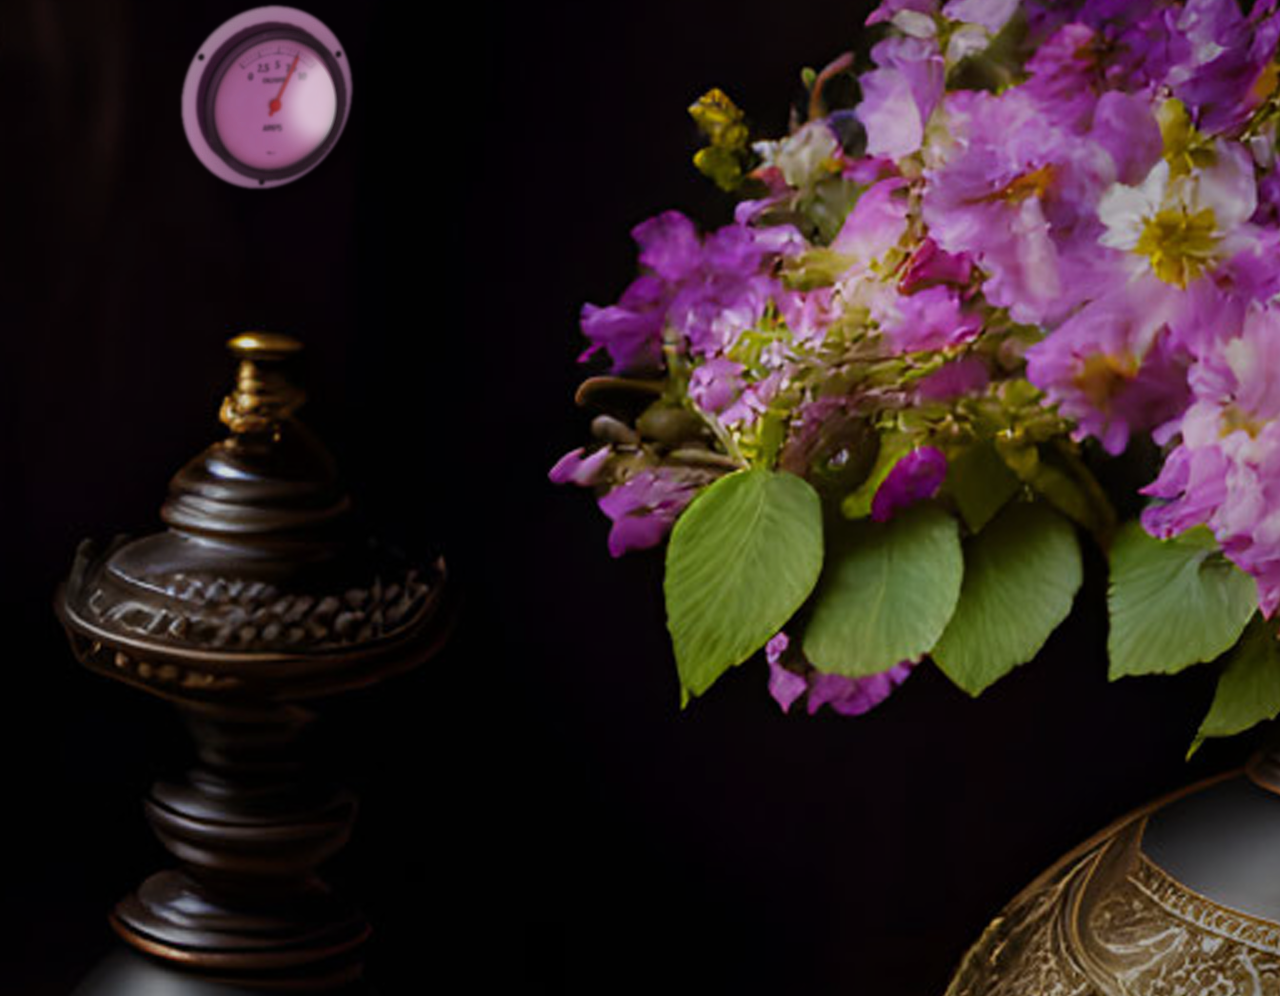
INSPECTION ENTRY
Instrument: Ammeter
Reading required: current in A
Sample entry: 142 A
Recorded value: 7.5 A
